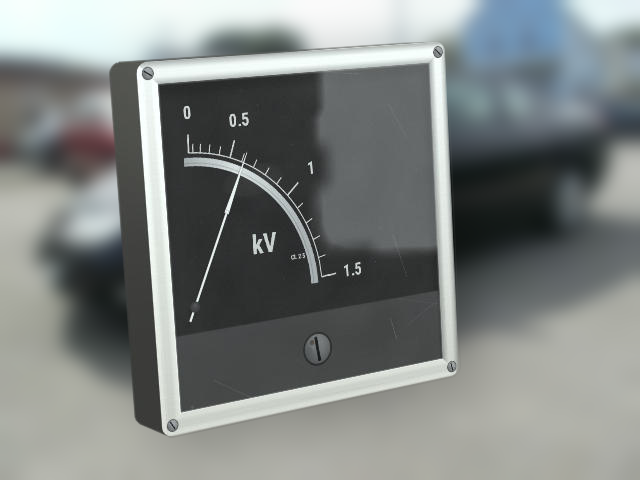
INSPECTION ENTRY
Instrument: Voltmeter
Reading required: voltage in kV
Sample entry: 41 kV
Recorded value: 0.6 kV
